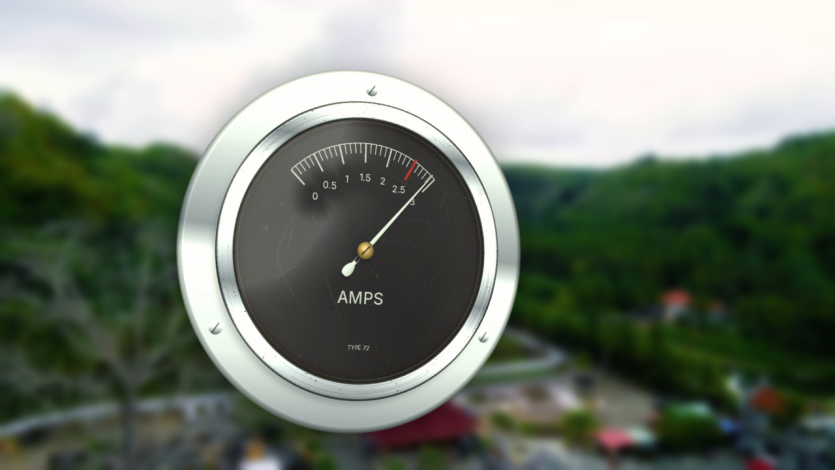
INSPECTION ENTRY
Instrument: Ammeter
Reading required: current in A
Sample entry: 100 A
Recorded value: 2.9 A
